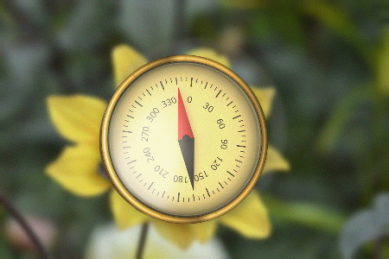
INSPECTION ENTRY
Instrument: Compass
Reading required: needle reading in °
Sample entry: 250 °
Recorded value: 345 °
